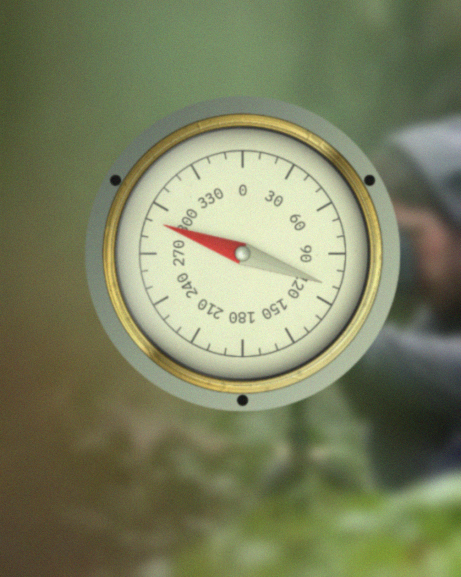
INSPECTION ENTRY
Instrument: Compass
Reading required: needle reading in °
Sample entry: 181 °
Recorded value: 290 °
